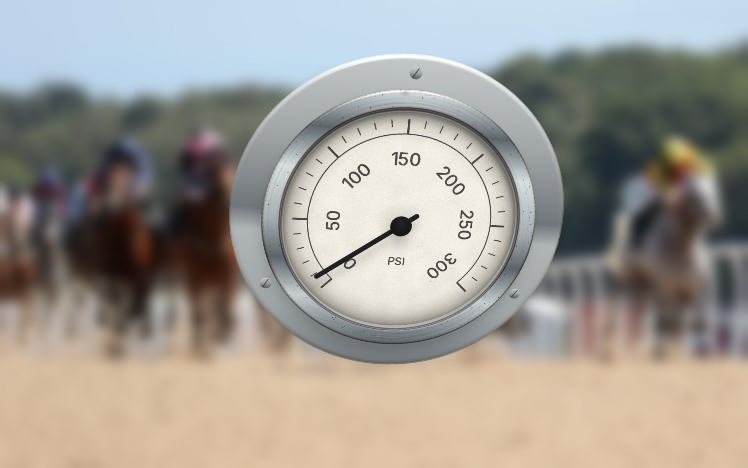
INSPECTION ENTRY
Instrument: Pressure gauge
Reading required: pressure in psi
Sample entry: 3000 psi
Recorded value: 10 psi
